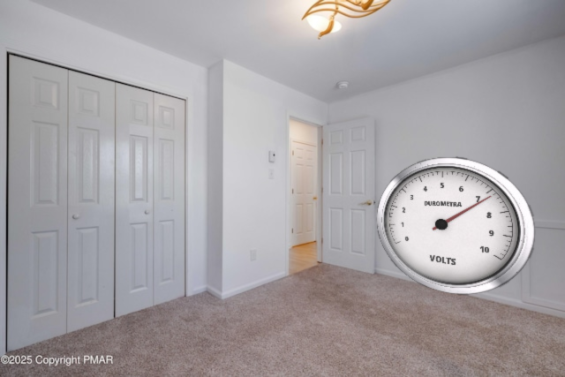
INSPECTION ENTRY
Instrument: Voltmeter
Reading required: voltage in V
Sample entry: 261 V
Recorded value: 7.2 V
